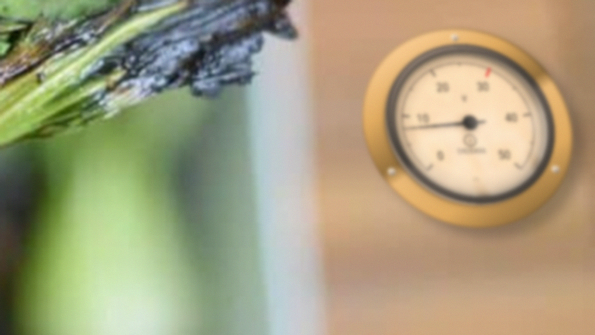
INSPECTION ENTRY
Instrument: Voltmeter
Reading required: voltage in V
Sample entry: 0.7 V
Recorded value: 7.5 V
